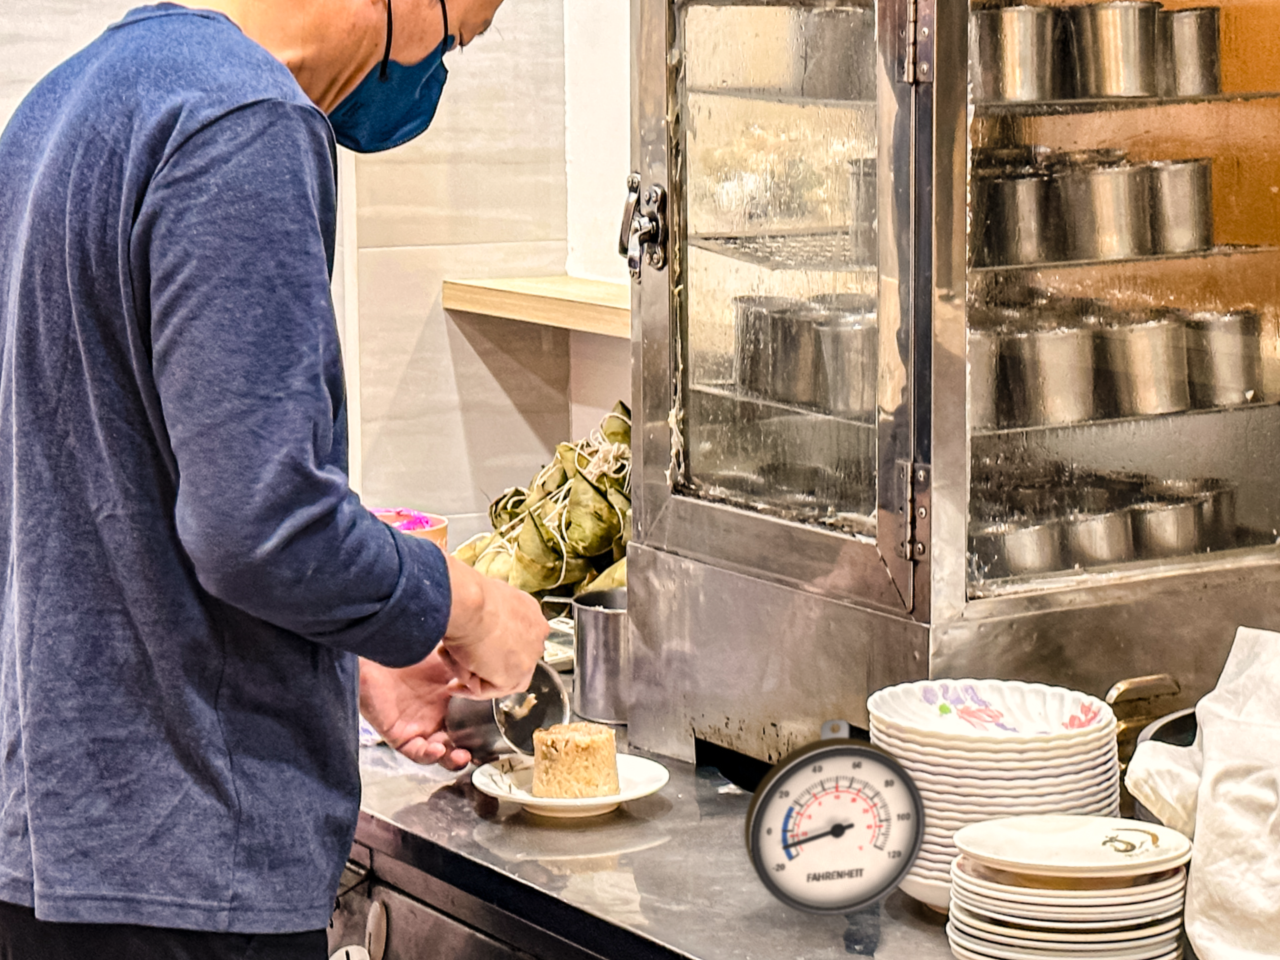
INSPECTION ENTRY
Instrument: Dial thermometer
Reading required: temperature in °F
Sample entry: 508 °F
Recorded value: -10 °F
